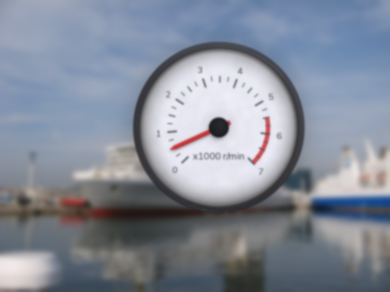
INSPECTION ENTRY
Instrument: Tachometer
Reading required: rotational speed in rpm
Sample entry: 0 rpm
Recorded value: 500 rpm
